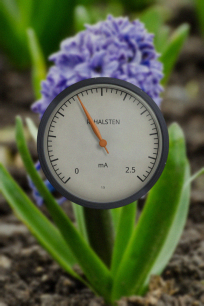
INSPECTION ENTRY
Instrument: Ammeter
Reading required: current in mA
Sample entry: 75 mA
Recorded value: 1 mA
